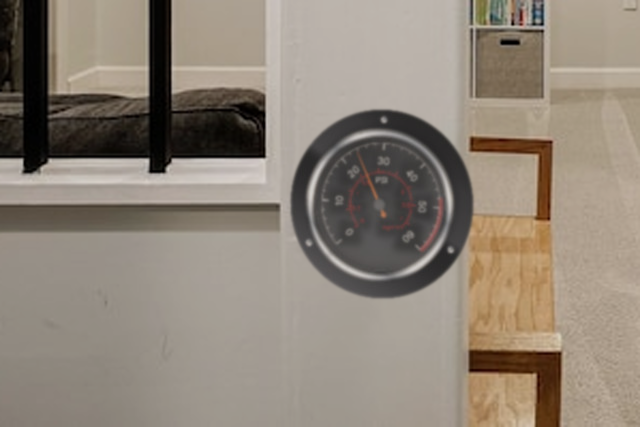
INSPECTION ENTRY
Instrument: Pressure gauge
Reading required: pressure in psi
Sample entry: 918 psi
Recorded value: 24 psi
